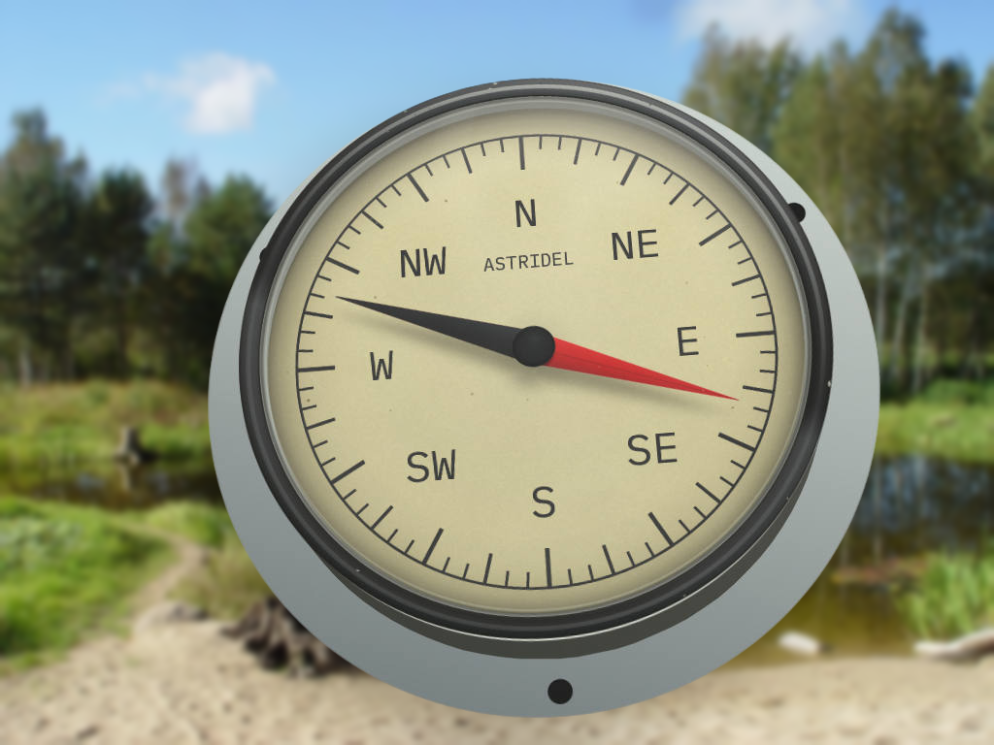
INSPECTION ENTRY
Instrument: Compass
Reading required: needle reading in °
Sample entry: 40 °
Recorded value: 110 °
